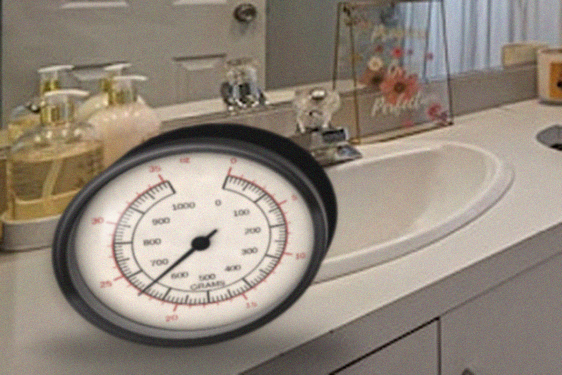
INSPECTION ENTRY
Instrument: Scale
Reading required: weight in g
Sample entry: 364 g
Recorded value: 650 g
